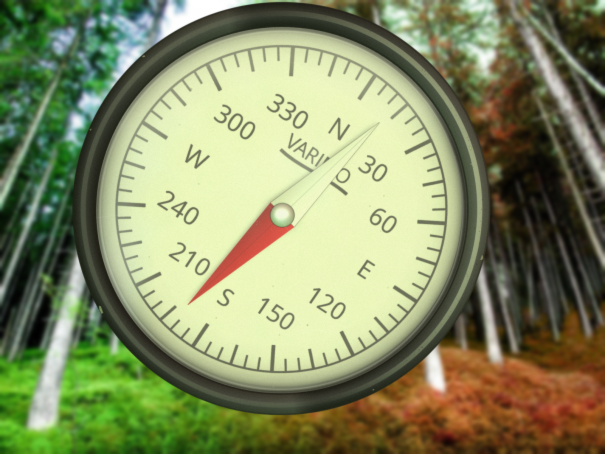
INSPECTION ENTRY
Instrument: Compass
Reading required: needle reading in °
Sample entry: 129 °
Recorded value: 192.5 °
